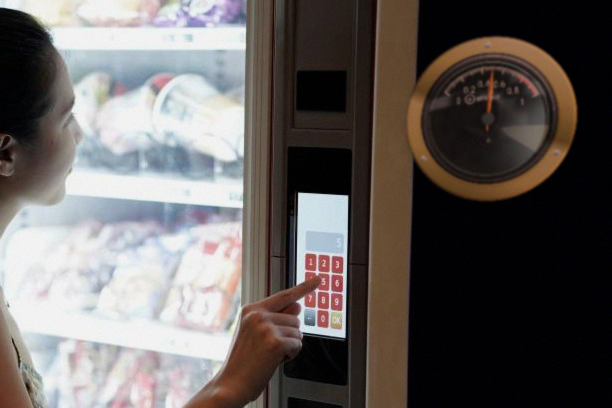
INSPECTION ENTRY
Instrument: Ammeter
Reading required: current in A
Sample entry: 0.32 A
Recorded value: 0.5 A
